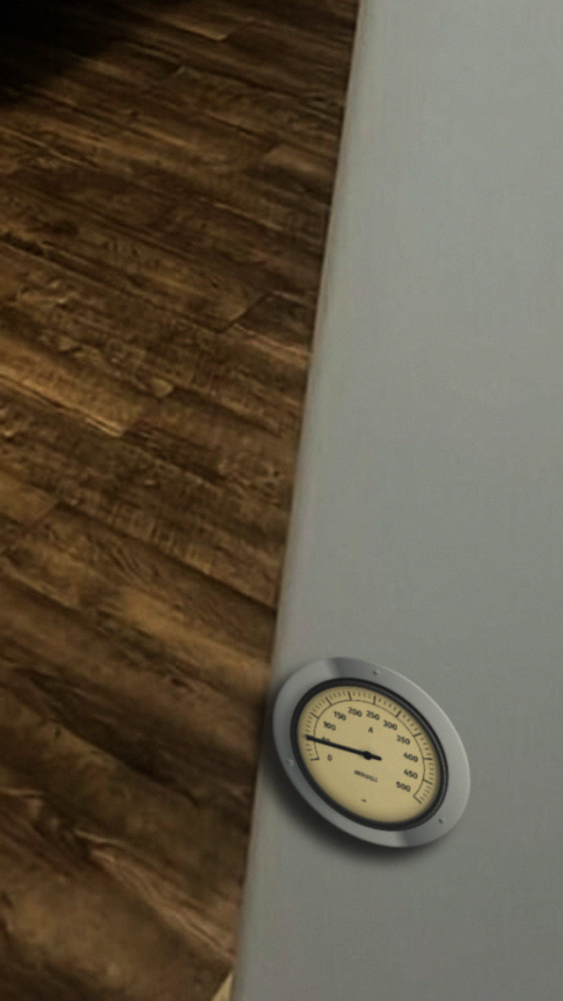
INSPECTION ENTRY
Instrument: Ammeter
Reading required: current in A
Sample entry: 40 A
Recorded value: 50 A
